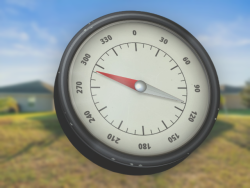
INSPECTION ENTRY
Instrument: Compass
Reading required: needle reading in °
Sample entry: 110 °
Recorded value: 290 °
